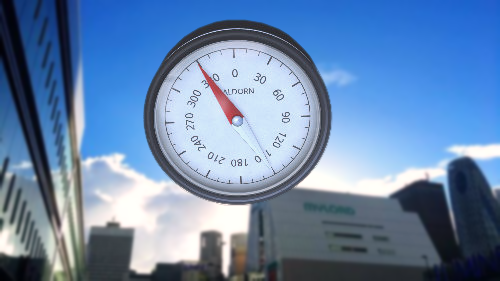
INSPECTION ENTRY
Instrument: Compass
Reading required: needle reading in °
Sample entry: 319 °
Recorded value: 330 °
